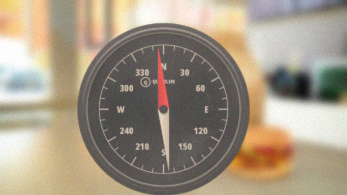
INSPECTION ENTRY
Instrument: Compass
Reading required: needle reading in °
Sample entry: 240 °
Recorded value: 355 °
